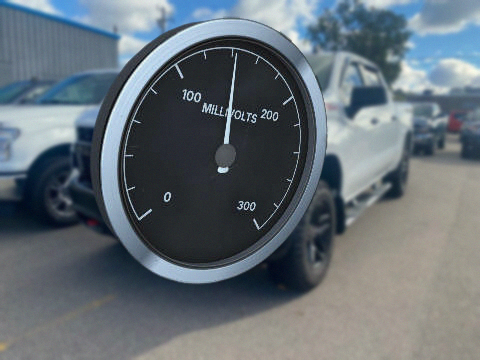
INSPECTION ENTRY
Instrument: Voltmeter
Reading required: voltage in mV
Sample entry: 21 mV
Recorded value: 140 mV
